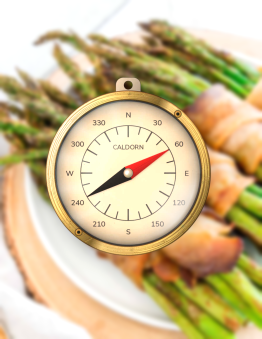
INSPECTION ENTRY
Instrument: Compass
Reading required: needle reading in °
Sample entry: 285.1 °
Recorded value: 60 °
